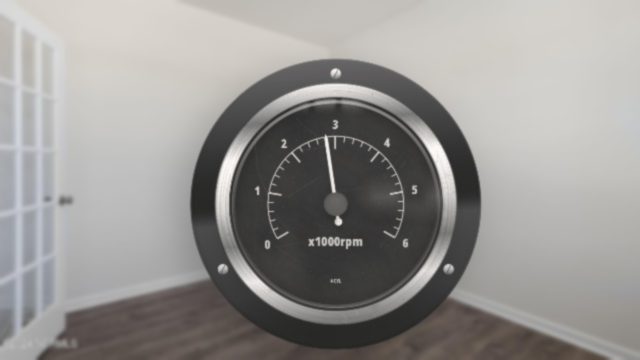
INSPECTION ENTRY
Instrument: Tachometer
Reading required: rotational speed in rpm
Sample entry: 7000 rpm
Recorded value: 2800 rpm
